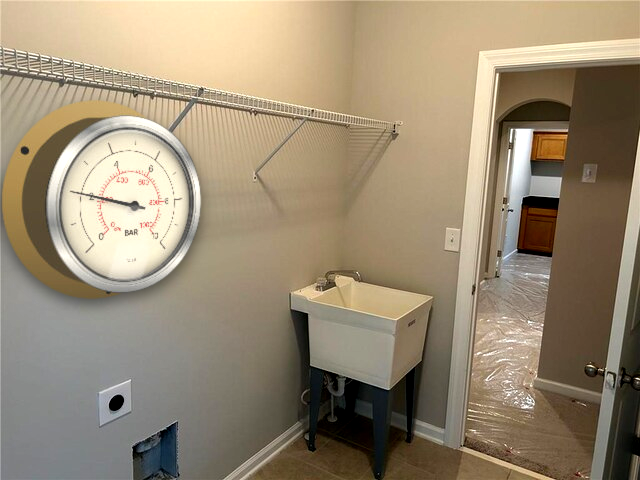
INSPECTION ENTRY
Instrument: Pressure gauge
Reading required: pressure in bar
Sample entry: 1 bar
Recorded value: 2 bar
